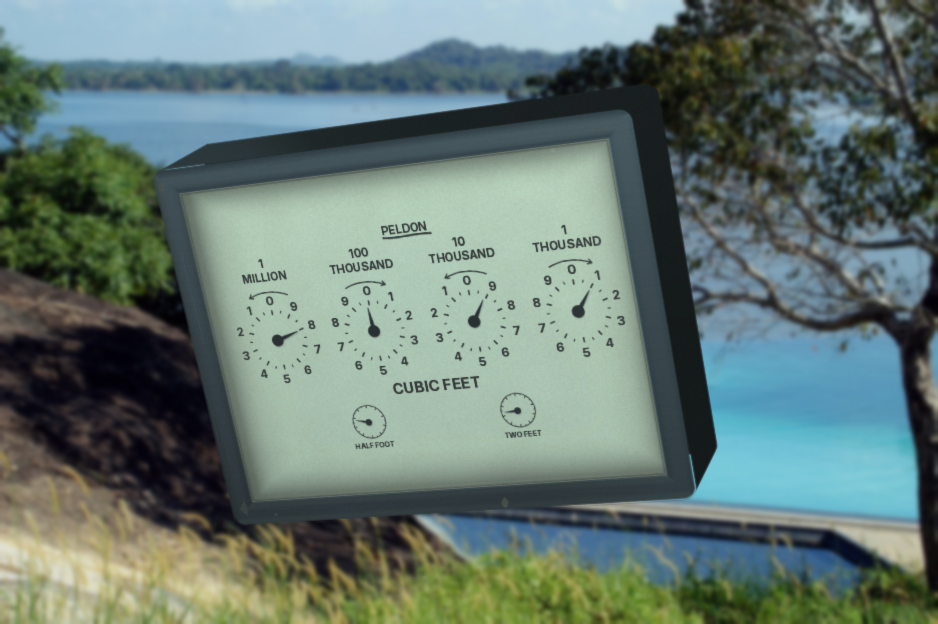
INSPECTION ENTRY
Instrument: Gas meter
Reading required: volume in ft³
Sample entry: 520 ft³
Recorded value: 799100 ft³
